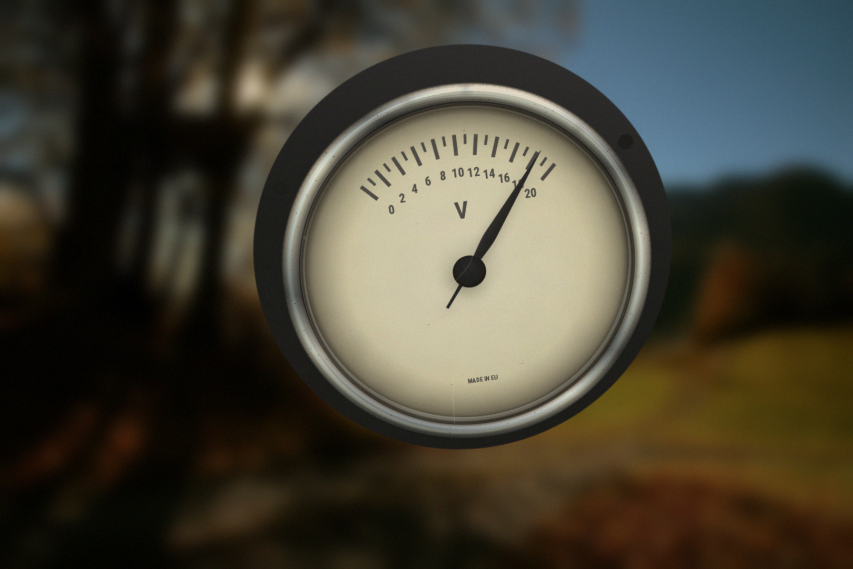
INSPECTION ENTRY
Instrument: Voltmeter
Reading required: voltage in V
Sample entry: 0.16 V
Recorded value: 18 V
